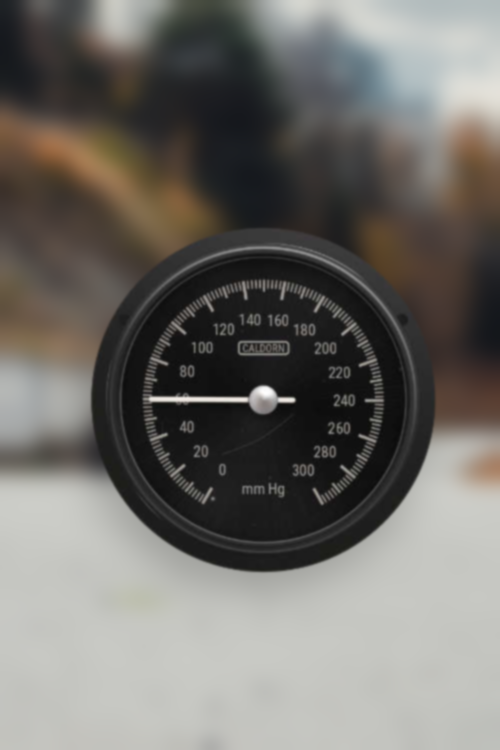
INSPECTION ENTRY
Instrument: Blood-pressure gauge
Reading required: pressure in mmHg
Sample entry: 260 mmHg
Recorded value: 60 mmHg
